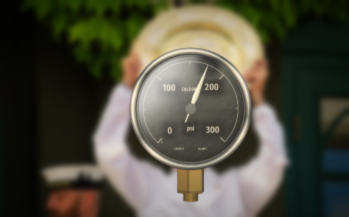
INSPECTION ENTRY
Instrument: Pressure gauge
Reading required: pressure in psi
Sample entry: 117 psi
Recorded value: 175 psi
